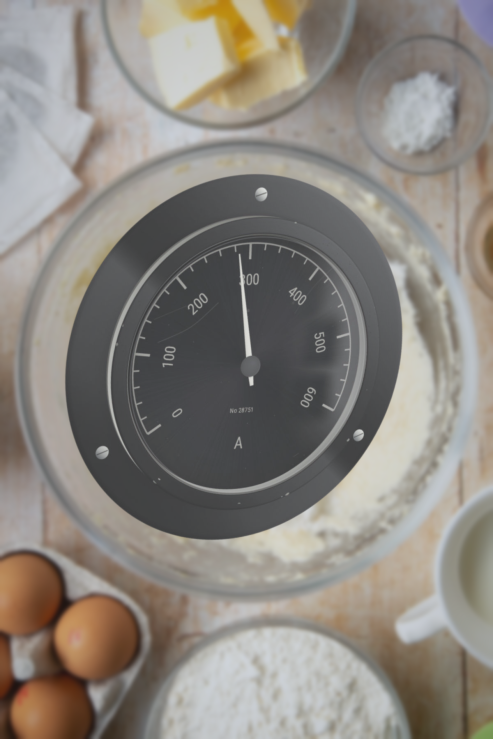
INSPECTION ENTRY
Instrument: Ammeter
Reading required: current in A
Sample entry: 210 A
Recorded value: 280 A
